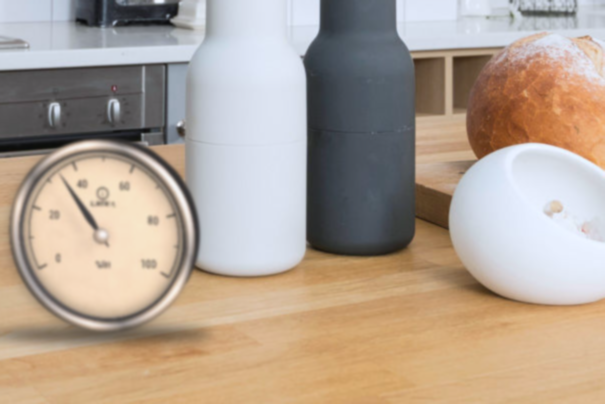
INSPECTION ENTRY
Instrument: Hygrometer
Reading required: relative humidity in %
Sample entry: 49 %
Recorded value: 35 %
